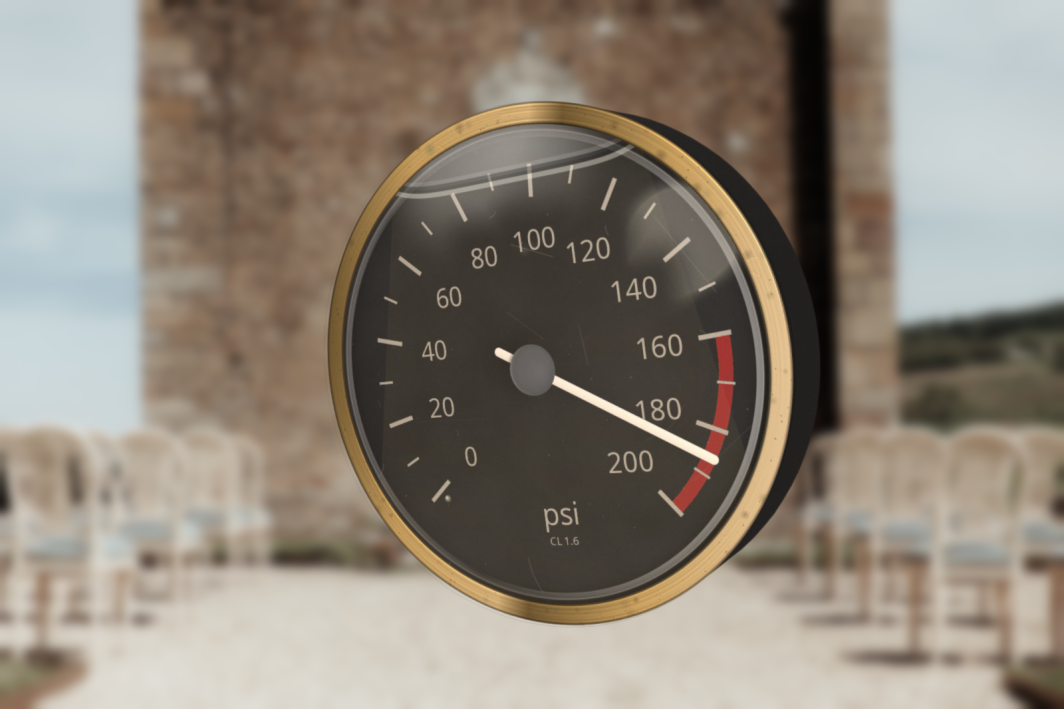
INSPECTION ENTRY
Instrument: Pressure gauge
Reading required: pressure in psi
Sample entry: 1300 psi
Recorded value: 185 psi
